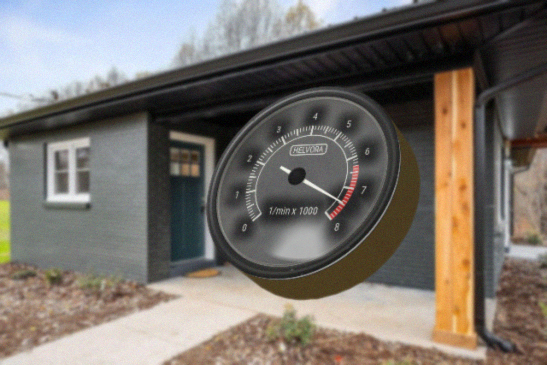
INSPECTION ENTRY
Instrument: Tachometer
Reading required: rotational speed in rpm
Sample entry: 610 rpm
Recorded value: 7500 rpm
